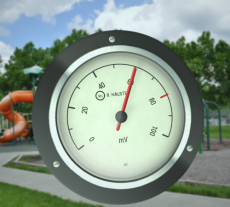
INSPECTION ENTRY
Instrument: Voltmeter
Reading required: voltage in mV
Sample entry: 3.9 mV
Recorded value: 60 mV
